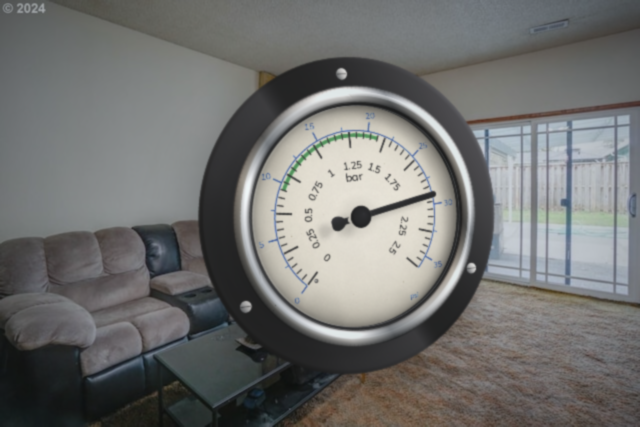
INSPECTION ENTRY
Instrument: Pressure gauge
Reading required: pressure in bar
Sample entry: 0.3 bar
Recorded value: 2 bar
